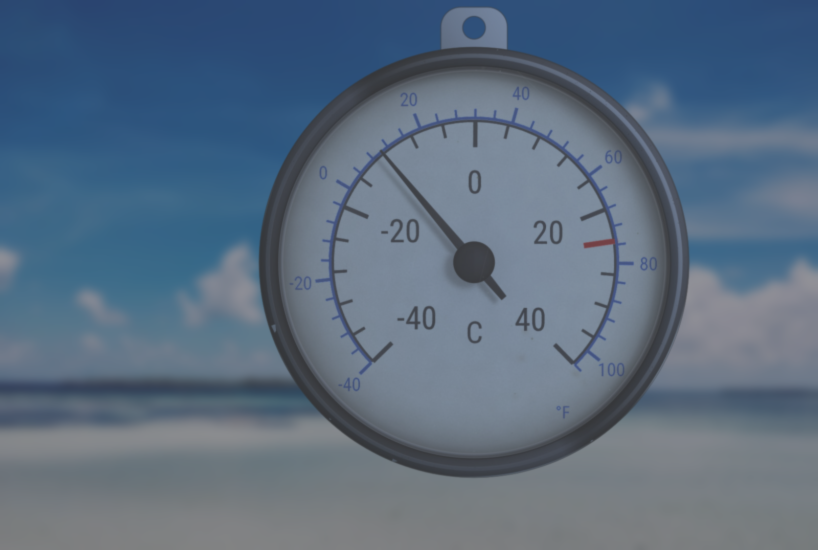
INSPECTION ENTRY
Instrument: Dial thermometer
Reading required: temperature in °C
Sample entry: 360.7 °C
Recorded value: -12 °C
